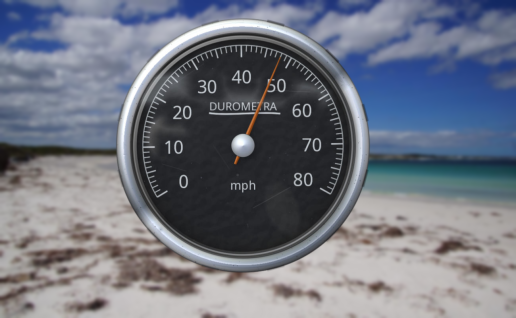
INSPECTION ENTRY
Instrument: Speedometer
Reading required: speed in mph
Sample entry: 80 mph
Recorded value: 48 mph
